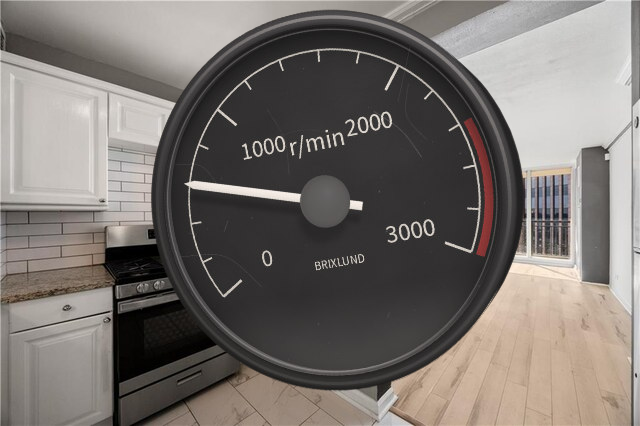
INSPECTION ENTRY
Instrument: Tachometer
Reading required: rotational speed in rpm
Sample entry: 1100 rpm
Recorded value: 600 rpm
